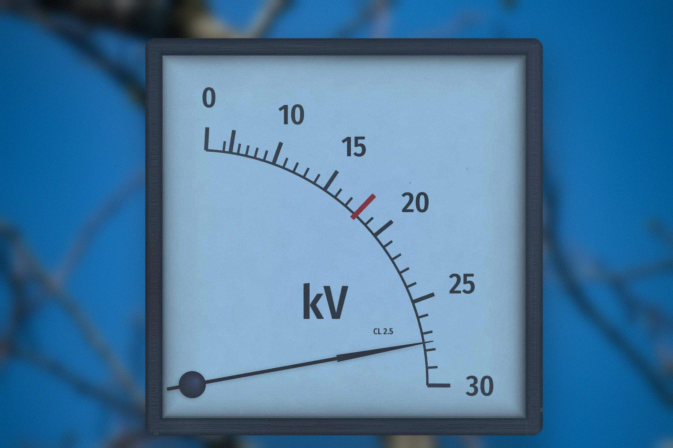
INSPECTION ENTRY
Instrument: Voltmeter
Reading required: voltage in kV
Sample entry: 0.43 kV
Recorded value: 27.5 kV
